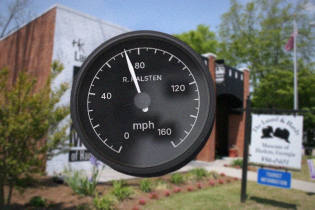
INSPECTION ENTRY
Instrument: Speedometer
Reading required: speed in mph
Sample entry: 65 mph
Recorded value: 72.5 mph
